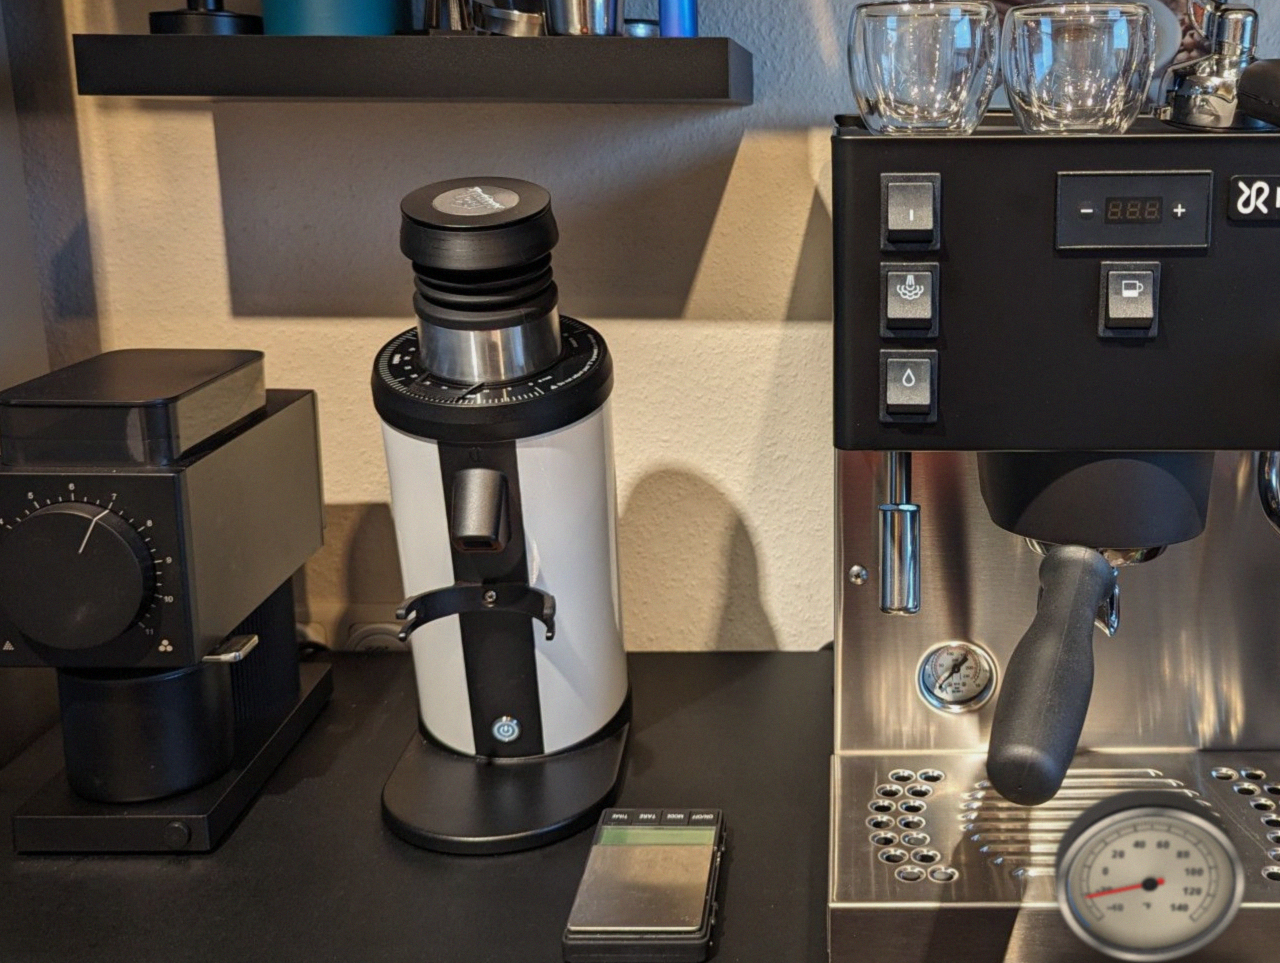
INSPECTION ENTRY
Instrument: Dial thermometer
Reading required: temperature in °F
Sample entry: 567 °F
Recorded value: -20 °F
